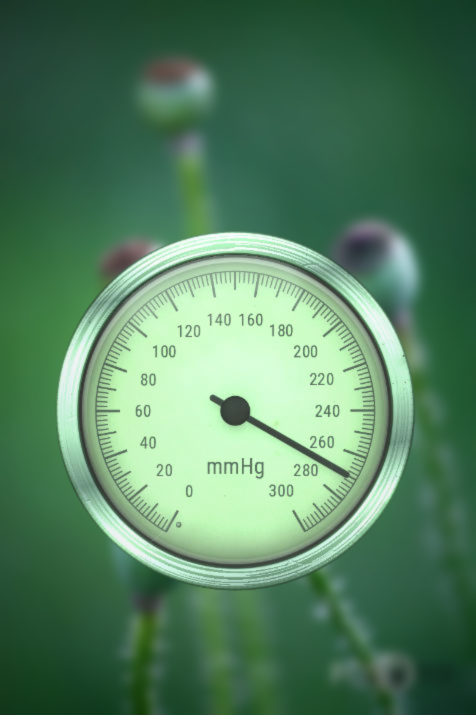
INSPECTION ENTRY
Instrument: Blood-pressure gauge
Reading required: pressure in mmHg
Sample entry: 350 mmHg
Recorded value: 270 mmHg
